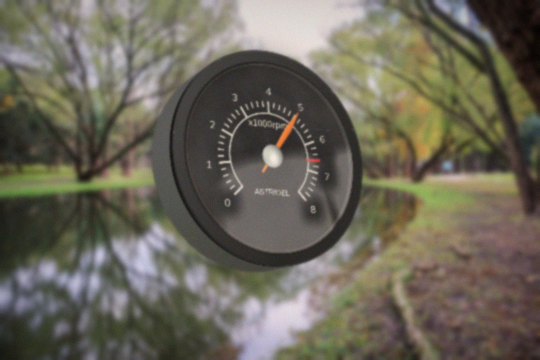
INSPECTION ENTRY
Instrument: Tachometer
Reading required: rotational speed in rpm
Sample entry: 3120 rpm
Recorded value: 5000 rpm
